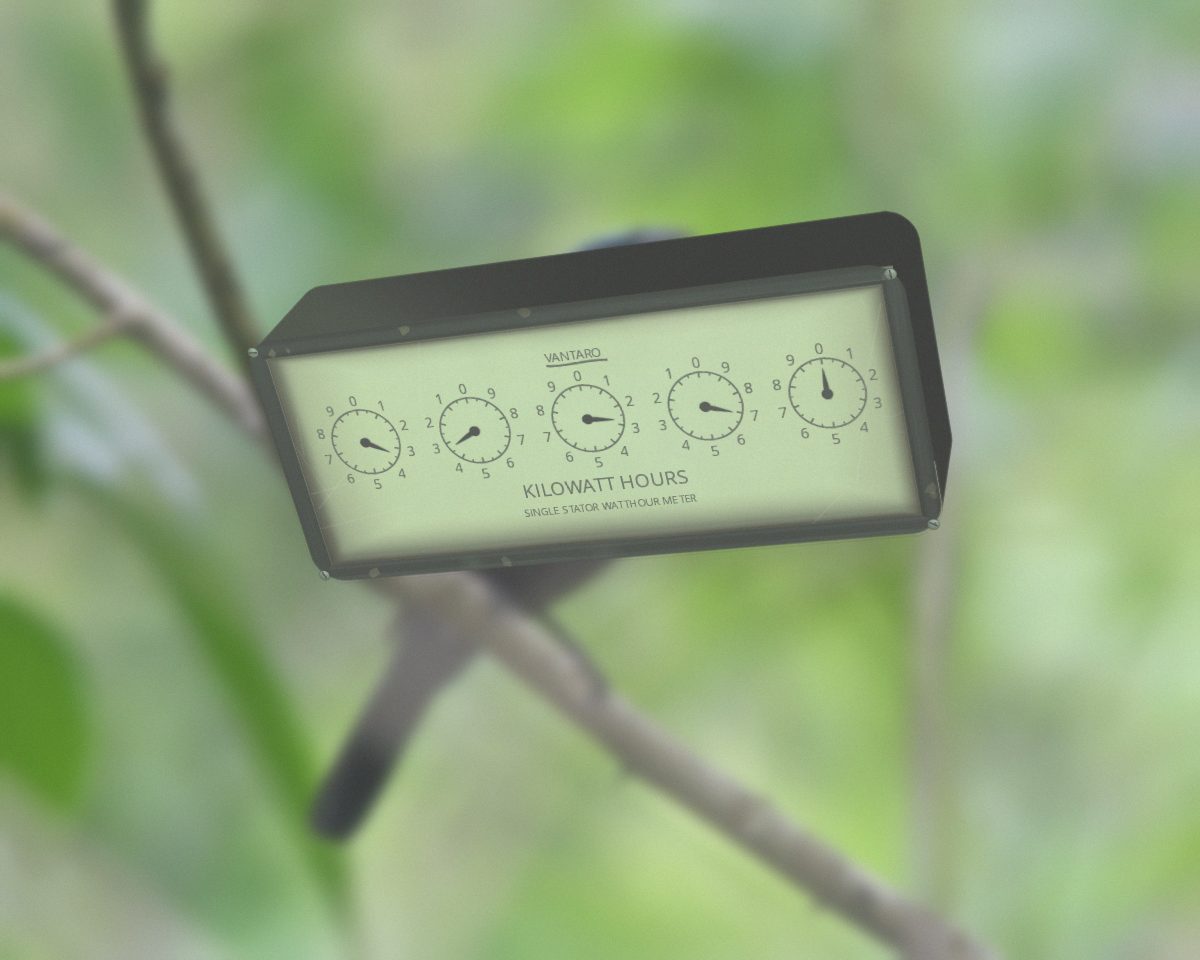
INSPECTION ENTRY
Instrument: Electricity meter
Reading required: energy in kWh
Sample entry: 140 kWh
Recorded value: 33270 kWh
